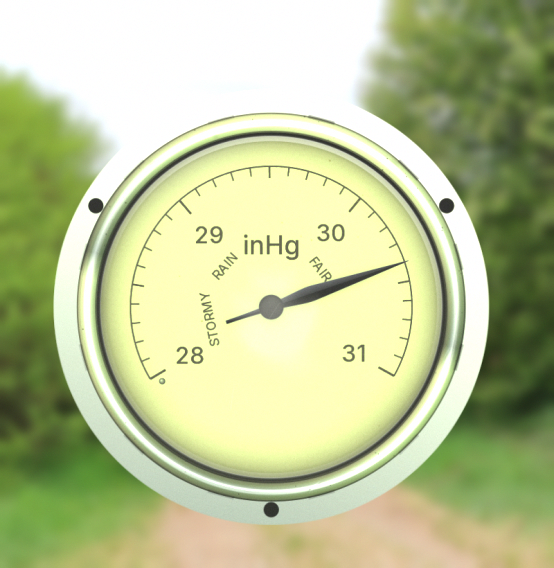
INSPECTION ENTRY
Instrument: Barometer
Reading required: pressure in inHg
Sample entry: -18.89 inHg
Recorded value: 30.4 inHg
